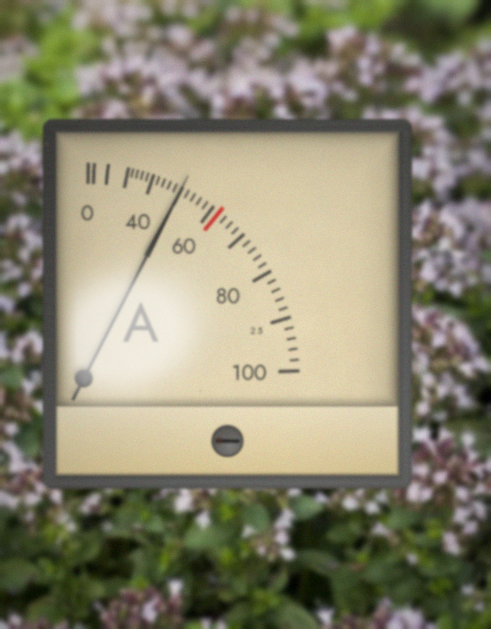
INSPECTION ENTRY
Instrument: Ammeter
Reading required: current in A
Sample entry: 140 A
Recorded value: 50 A
